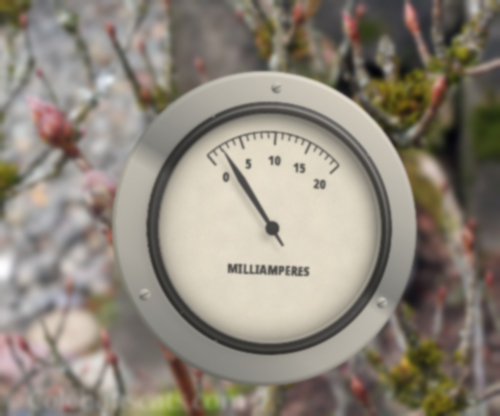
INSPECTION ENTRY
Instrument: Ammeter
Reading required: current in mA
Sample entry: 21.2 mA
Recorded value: 2 mA
